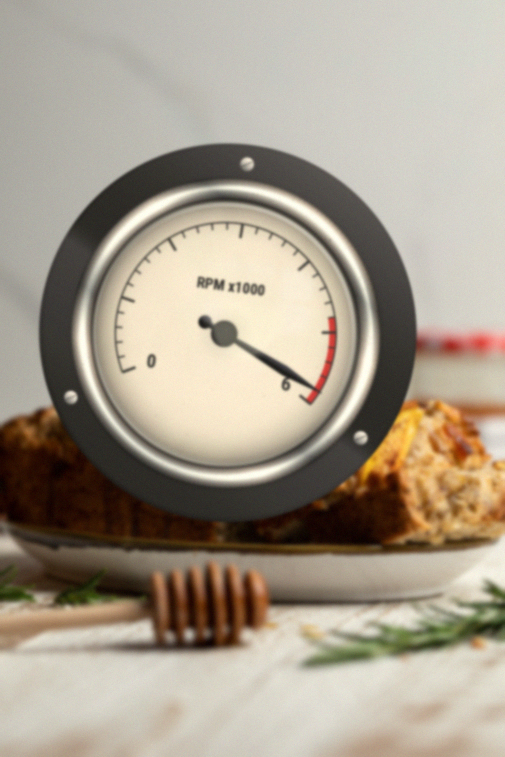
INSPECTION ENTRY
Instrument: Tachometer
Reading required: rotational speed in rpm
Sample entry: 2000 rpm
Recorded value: 5800 rpm
